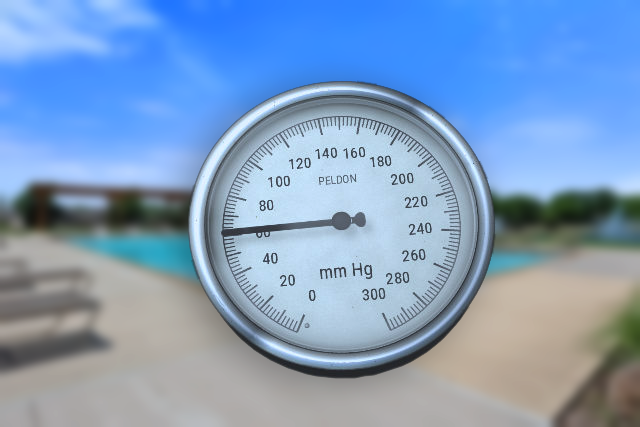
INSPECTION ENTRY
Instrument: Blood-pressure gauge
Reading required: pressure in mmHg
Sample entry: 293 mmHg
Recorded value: 60 mmHg
